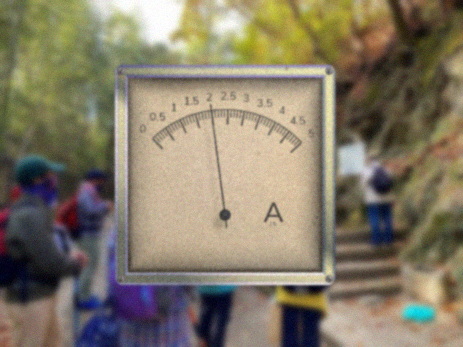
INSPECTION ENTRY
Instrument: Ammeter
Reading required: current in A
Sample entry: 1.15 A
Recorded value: 2 A
